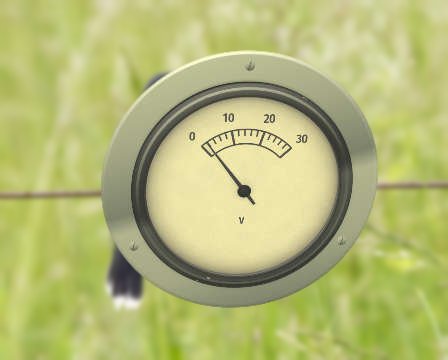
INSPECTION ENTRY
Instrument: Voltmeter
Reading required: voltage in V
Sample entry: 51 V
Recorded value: 2 V
